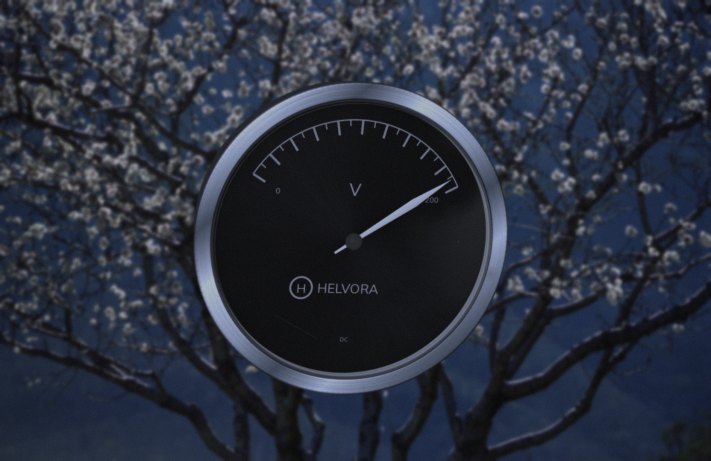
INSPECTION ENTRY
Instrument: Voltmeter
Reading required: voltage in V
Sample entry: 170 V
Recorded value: 190 V
